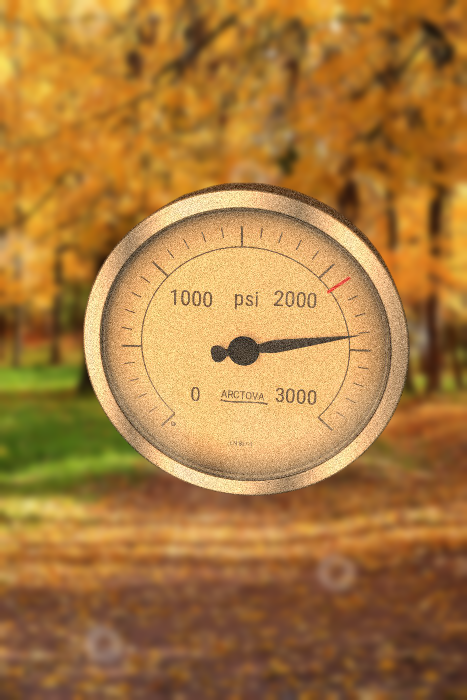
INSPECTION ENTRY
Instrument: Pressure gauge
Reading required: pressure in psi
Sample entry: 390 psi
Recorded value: 2400 psi
